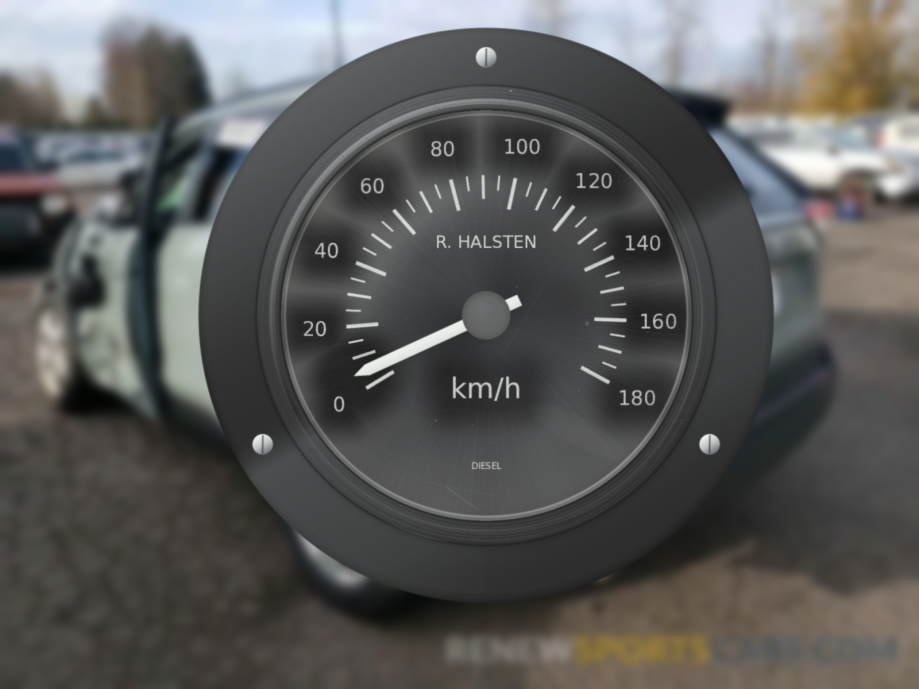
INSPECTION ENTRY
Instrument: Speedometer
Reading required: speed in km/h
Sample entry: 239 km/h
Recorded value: 5 km/h
